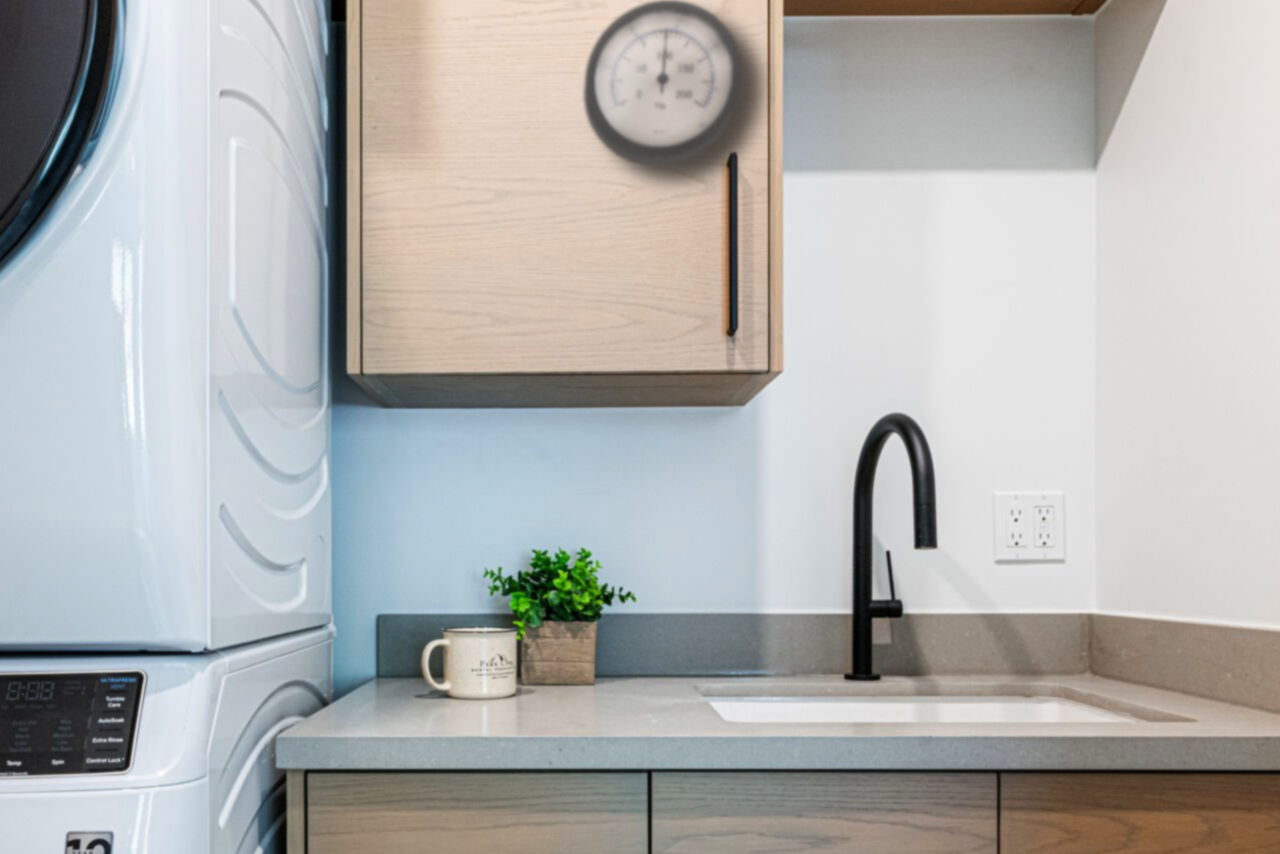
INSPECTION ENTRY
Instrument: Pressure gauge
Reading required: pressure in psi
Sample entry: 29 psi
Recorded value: 100 psi
